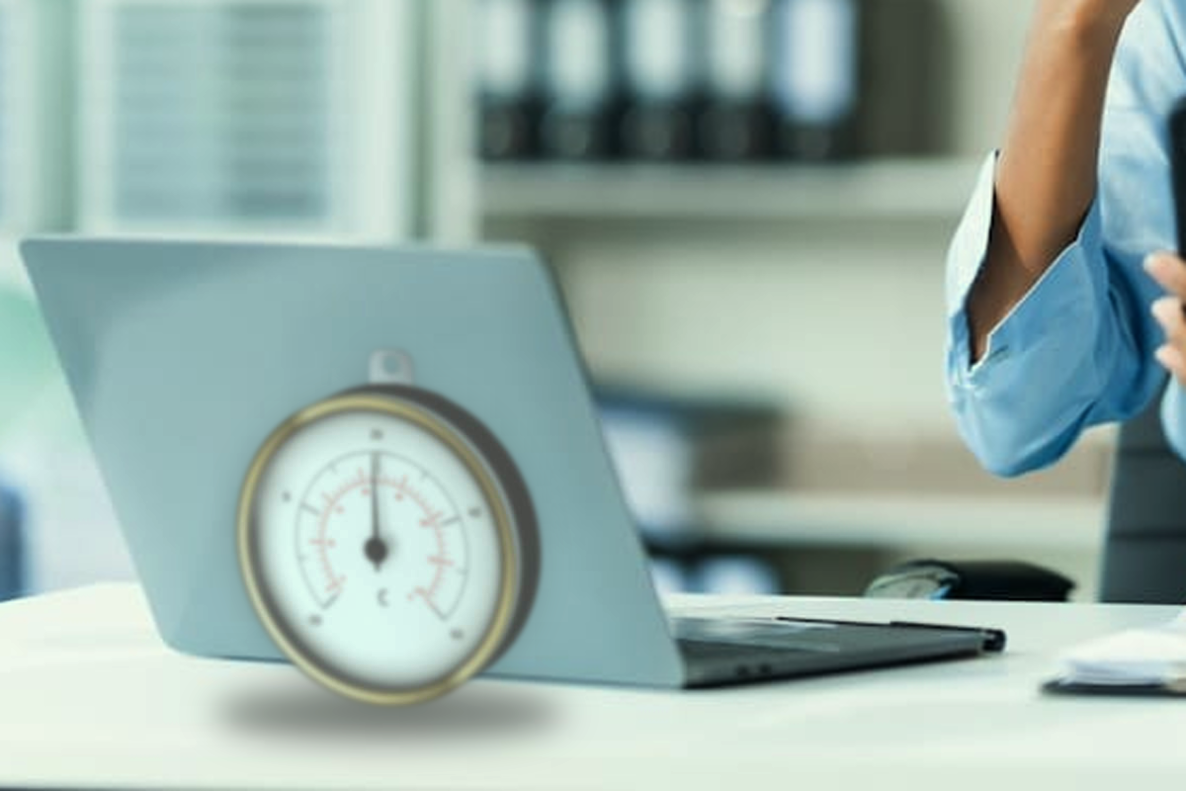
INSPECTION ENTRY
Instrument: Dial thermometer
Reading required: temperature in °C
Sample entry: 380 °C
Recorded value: 20 °C
